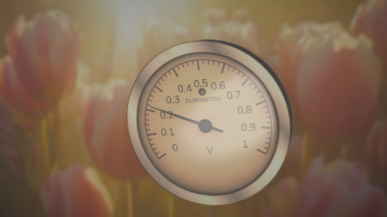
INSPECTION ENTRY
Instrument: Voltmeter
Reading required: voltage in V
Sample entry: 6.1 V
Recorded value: 0.22 V
